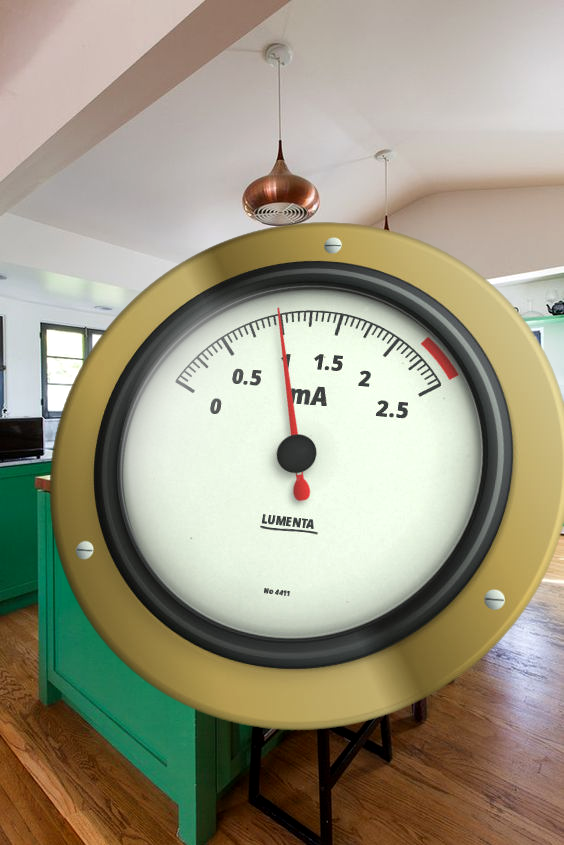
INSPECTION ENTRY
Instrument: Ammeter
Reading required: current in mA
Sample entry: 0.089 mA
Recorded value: 1 mA
